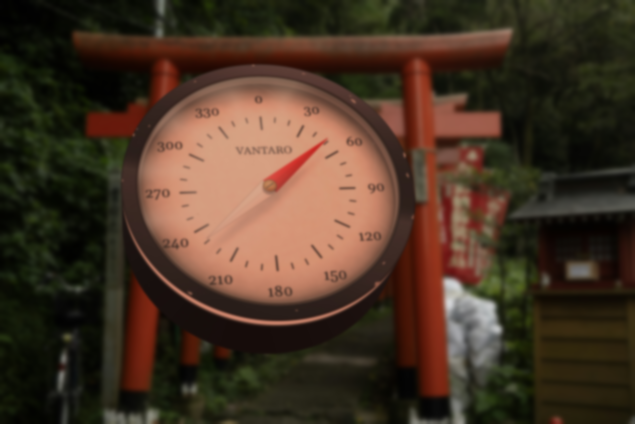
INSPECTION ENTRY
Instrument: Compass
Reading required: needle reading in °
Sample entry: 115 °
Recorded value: 50 °
